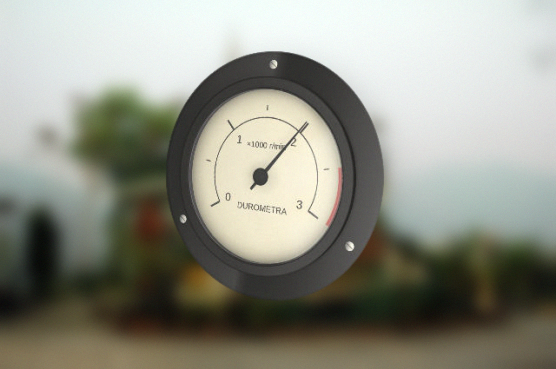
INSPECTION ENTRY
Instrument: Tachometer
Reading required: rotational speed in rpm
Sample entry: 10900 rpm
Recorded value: 2000 rpm
